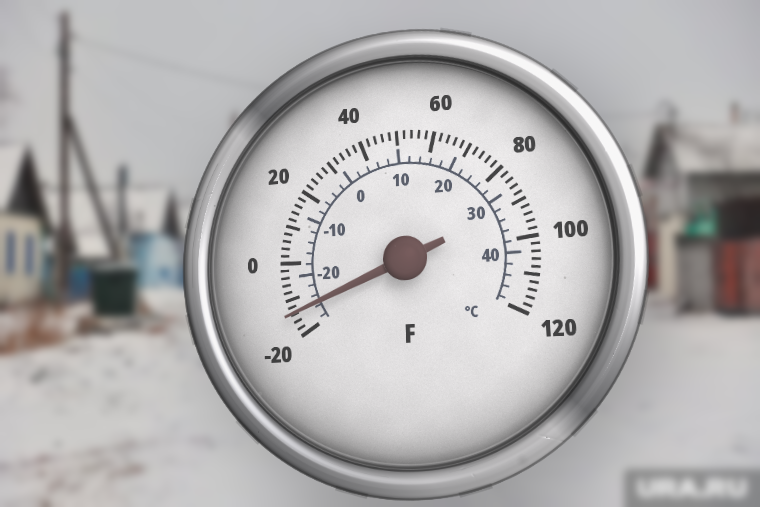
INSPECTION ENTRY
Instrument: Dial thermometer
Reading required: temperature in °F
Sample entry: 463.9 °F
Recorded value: -14 °F
